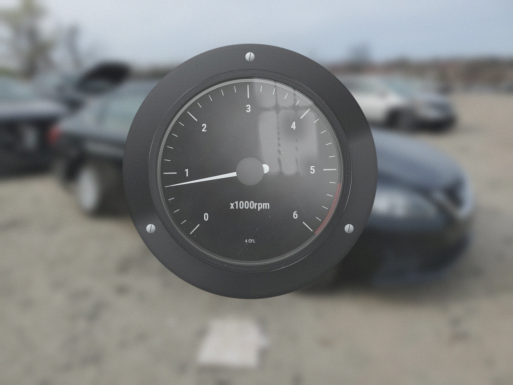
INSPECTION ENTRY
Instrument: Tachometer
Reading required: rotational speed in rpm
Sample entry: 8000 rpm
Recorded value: 800 rpm
